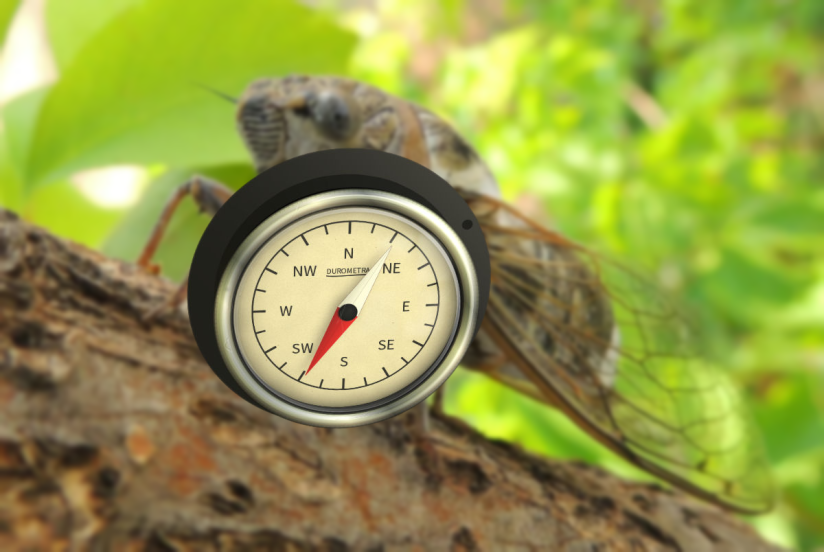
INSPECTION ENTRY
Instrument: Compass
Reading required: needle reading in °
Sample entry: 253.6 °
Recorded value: 210 °
